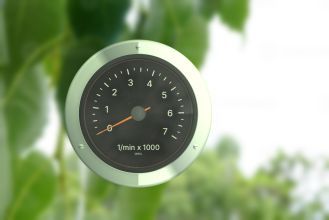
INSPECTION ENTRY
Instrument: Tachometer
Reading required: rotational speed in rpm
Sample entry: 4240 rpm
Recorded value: 0 rpm
